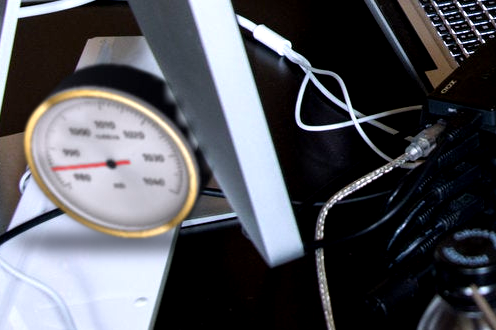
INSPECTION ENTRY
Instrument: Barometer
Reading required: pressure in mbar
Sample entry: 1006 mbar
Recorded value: 985 mbar
